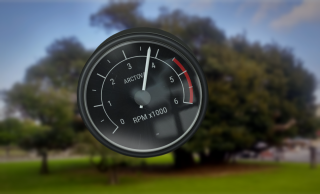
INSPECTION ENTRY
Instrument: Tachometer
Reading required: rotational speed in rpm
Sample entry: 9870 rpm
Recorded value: 3750 rpm
